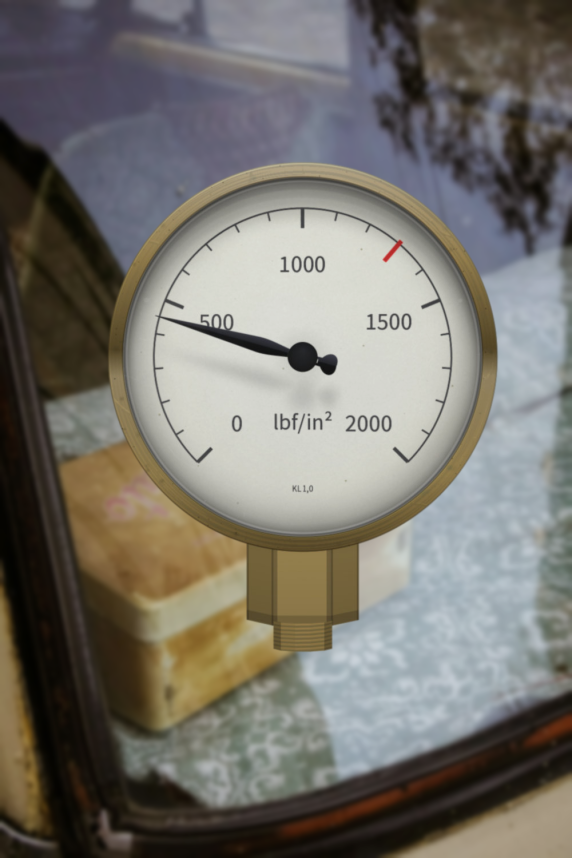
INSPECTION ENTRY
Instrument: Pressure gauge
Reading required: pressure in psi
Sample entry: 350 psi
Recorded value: 450 psi
